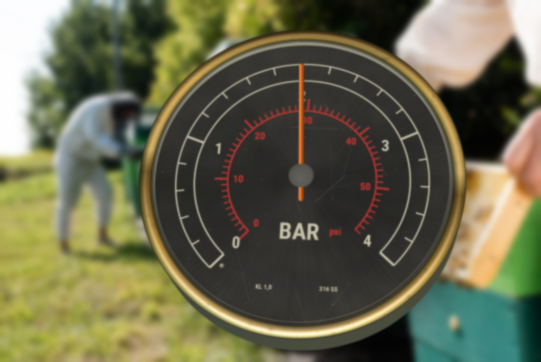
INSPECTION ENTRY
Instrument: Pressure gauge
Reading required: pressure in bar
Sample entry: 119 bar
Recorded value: 2 bar
